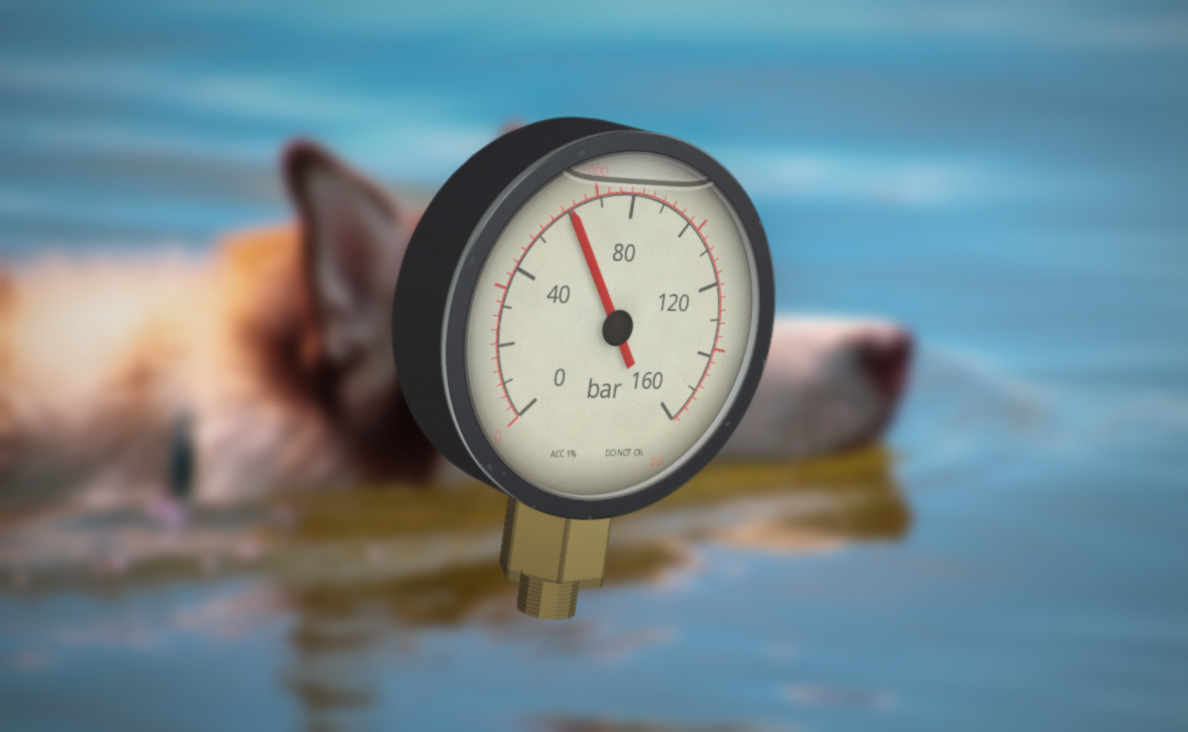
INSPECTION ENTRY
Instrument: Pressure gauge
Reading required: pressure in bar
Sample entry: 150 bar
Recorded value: 60 bar
